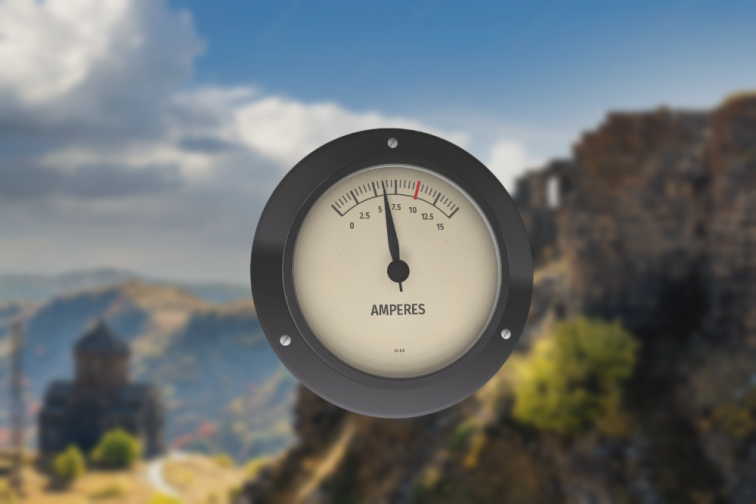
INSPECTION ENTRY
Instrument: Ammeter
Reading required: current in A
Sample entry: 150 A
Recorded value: 6 A
